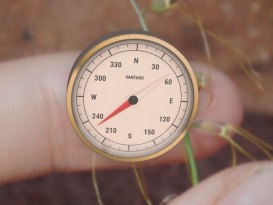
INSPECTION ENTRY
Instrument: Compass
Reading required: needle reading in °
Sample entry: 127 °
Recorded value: 230 °
